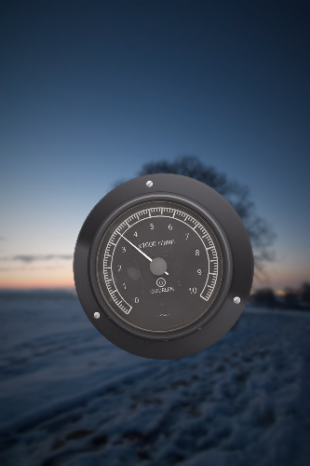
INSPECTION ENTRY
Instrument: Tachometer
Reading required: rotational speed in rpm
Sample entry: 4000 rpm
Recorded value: 3500 rpm
